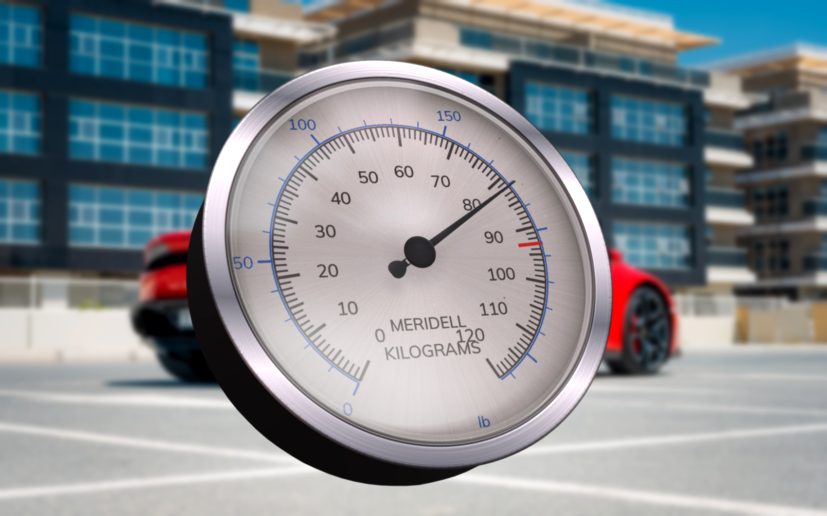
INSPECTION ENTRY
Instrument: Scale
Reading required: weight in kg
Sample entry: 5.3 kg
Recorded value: 82 kg
